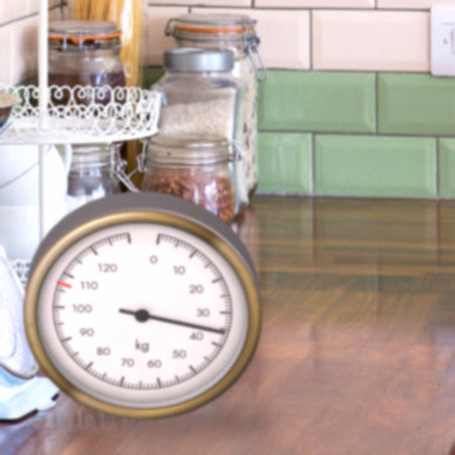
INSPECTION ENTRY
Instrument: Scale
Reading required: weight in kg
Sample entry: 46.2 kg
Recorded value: 35 kg
